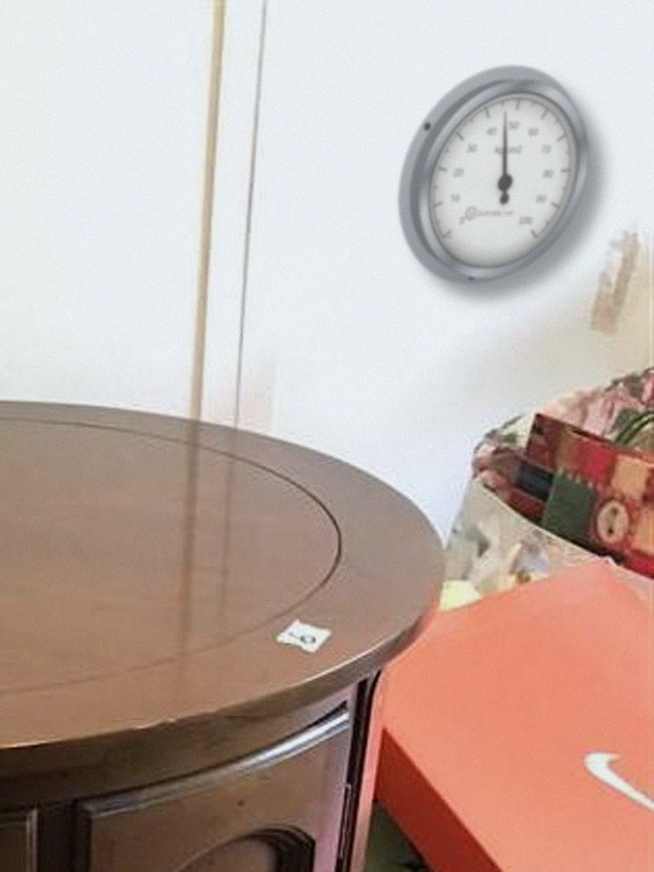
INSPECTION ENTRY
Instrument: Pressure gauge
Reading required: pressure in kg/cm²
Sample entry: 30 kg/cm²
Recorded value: 45 kg/cm²
